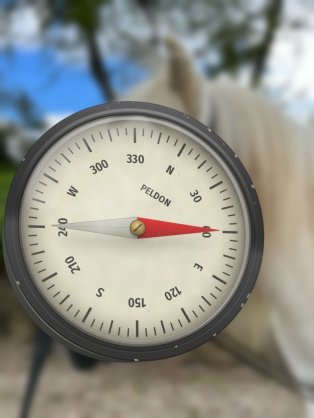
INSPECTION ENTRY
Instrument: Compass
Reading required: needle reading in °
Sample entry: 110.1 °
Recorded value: 60 °
